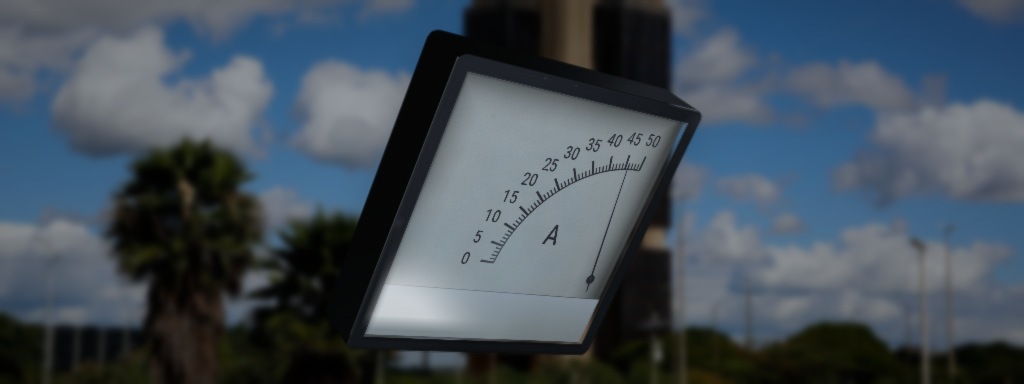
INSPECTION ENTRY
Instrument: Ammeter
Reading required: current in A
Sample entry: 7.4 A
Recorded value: 45 A
